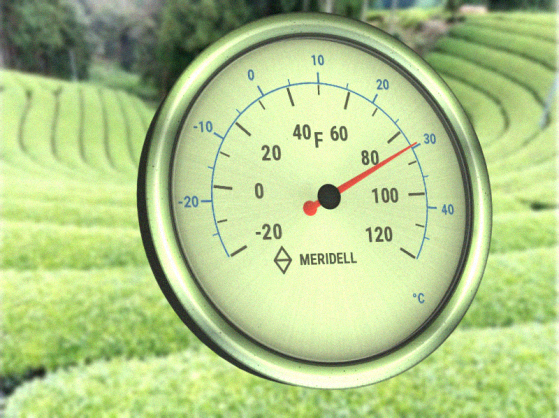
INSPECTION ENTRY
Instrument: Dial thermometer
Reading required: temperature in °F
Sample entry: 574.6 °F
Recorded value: 85 °F
